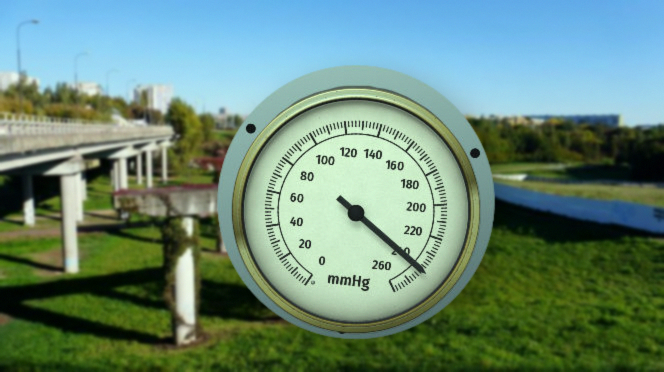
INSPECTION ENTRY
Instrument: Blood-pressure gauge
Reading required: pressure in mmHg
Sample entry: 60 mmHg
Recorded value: 240 mmHg
